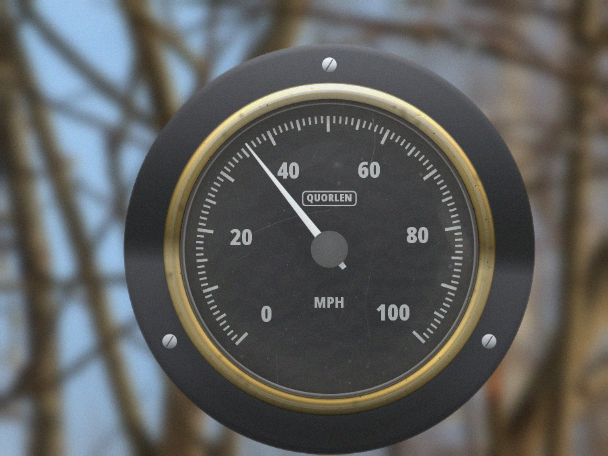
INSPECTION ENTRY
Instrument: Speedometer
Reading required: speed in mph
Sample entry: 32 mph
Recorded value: 36 mph
